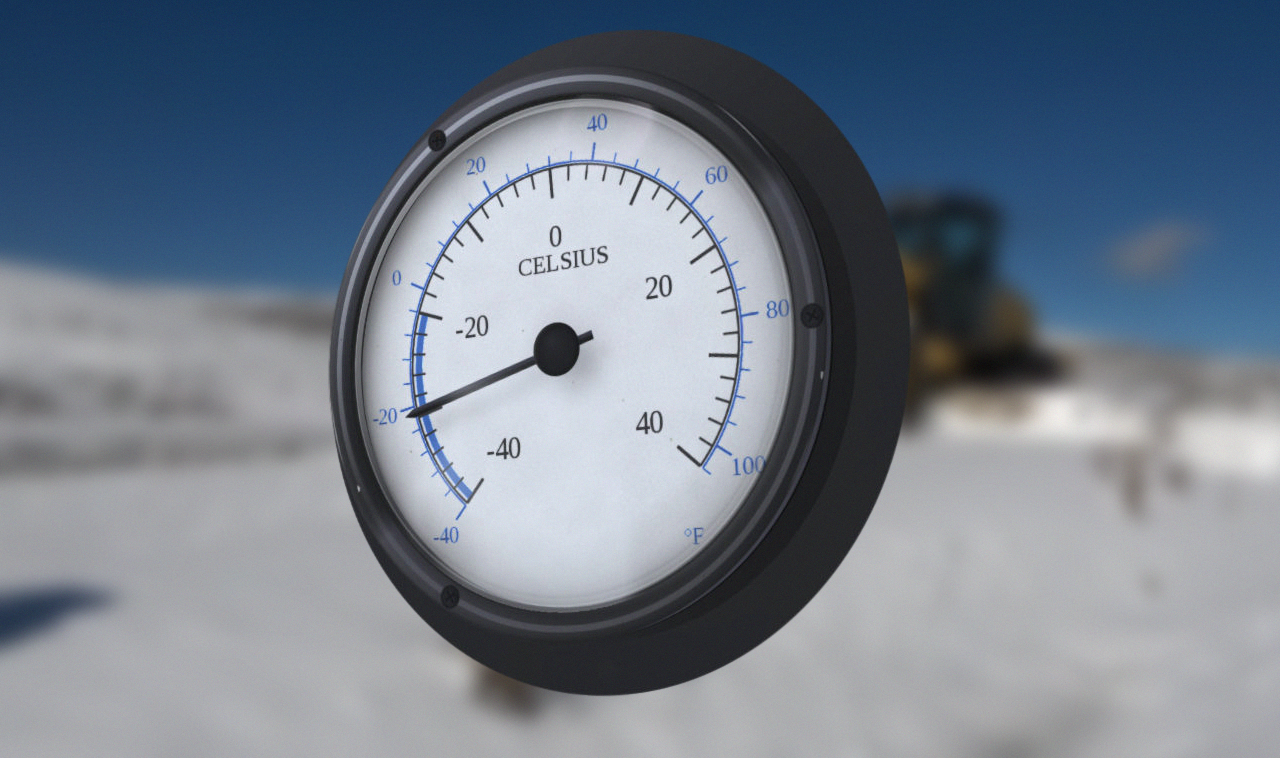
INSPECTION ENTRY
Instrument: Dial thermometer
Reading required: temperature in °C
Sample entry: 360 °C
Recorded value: -30 °C
